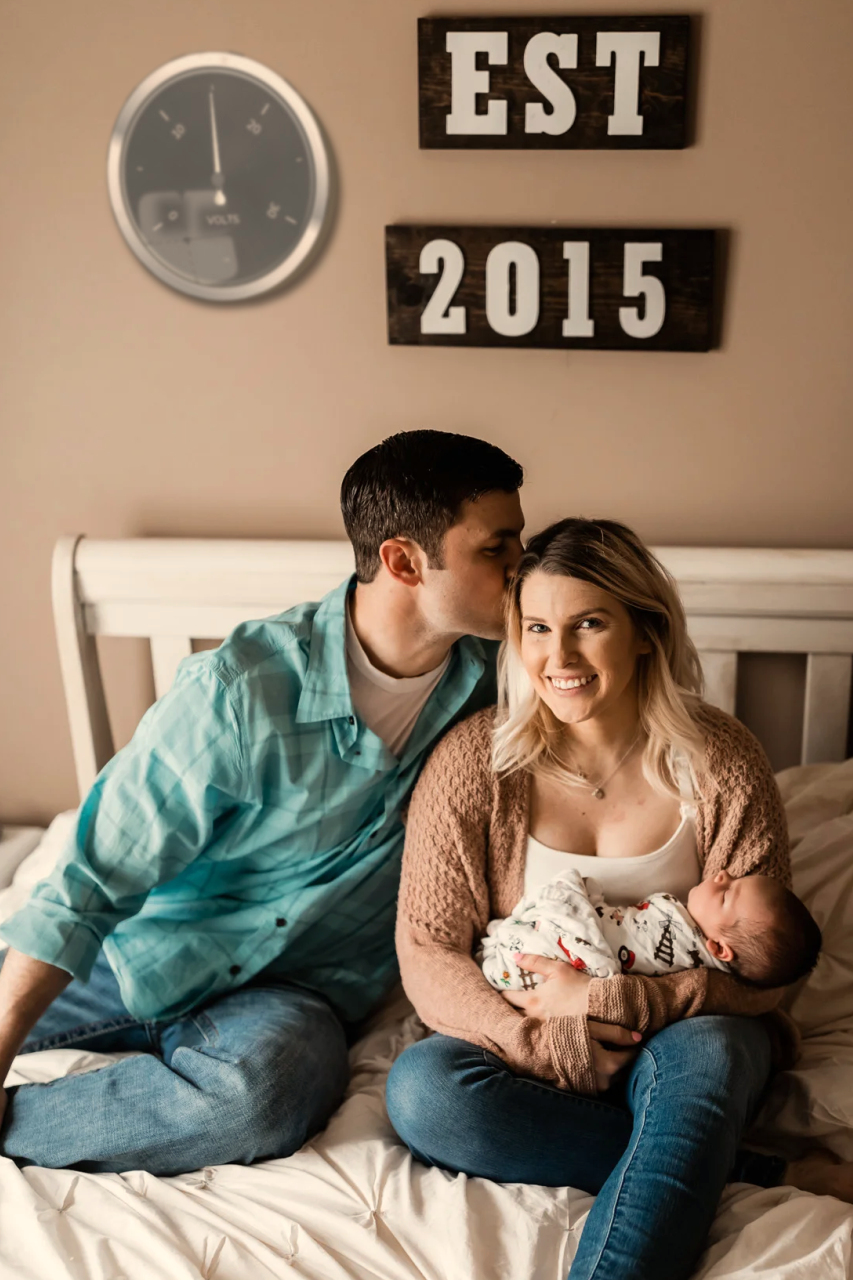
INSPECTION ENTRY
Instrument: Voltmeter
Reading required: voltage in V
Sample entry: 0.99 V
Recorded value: 15 V
